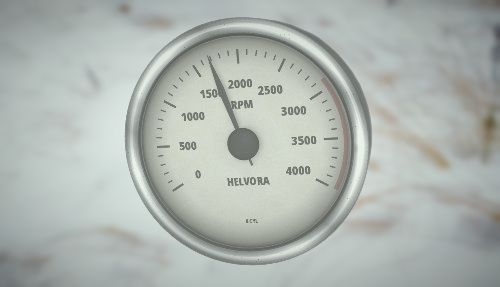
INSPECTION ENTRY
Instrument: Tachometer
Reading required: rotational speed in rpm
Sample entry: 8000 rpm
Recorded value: 1700 rpm
